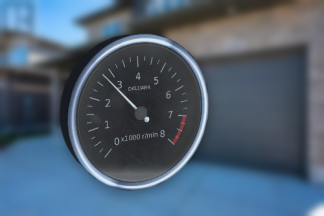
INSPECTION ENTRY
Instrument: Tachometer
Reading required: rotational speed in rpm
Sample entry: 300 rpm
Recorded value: 2750 rpm
